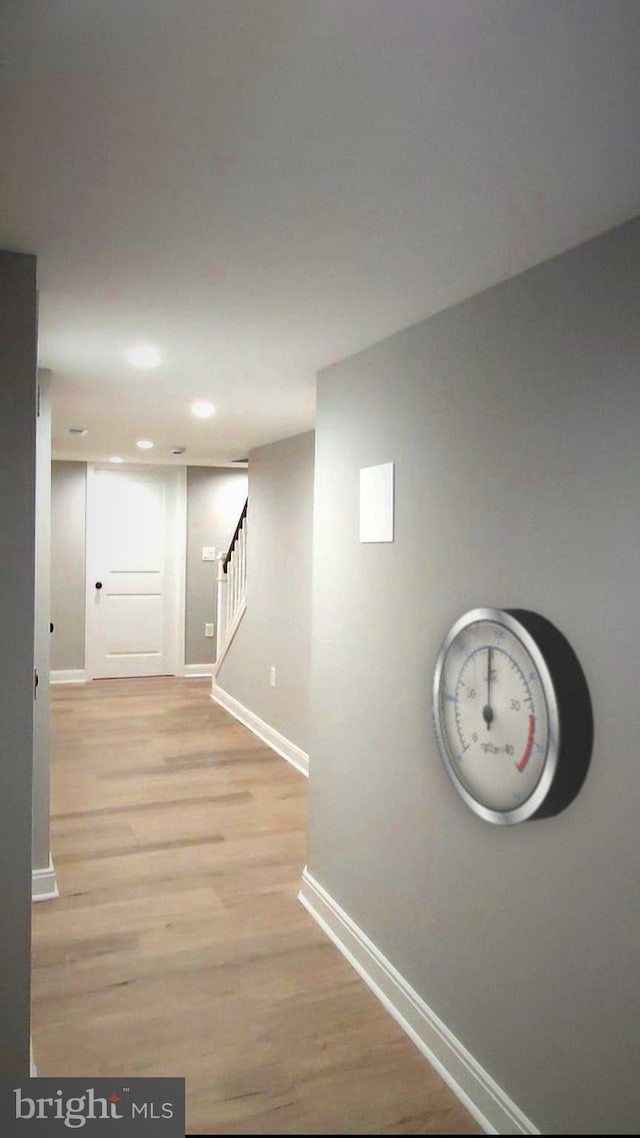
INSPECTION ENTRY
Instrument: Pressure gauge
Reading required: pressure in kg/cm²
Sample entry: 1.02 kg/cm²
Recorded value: 20 kg/cm²
